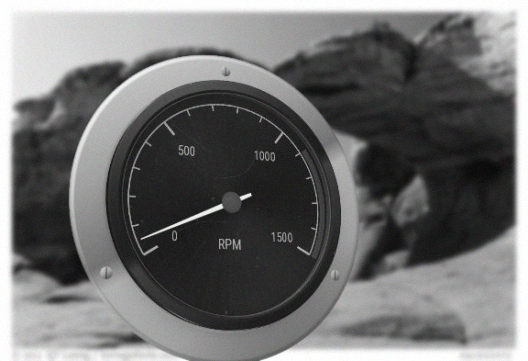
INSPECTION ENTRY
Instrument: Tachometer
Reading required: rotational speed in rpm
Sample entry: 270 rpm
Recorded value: 50 rpm
